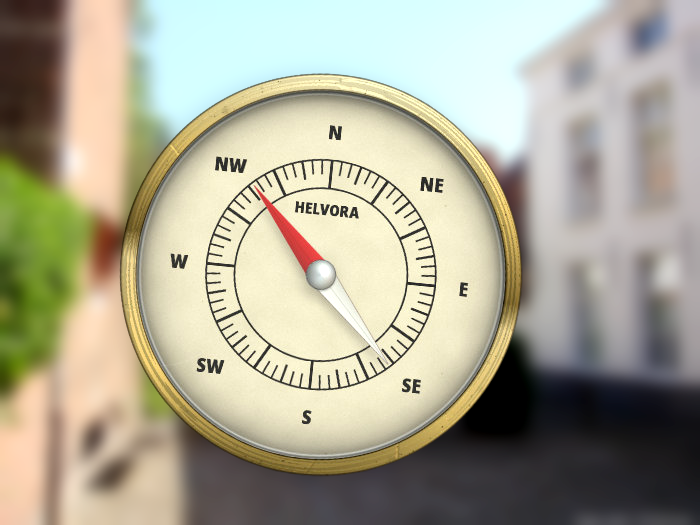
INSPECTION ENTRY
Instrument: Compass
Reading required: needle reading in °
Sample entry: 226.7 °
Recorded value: 317.5 °
